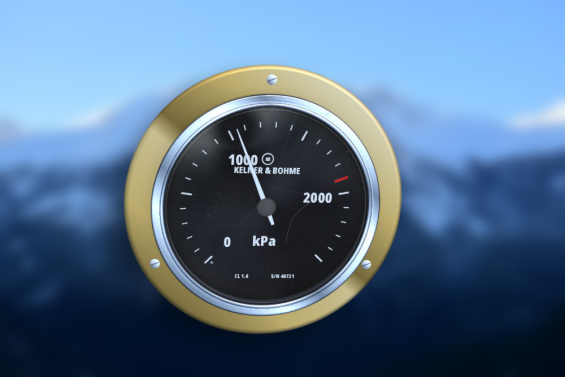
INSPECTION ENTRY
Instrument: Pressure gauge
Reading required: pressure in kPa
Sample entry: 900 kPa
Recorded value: 1050 kPa
